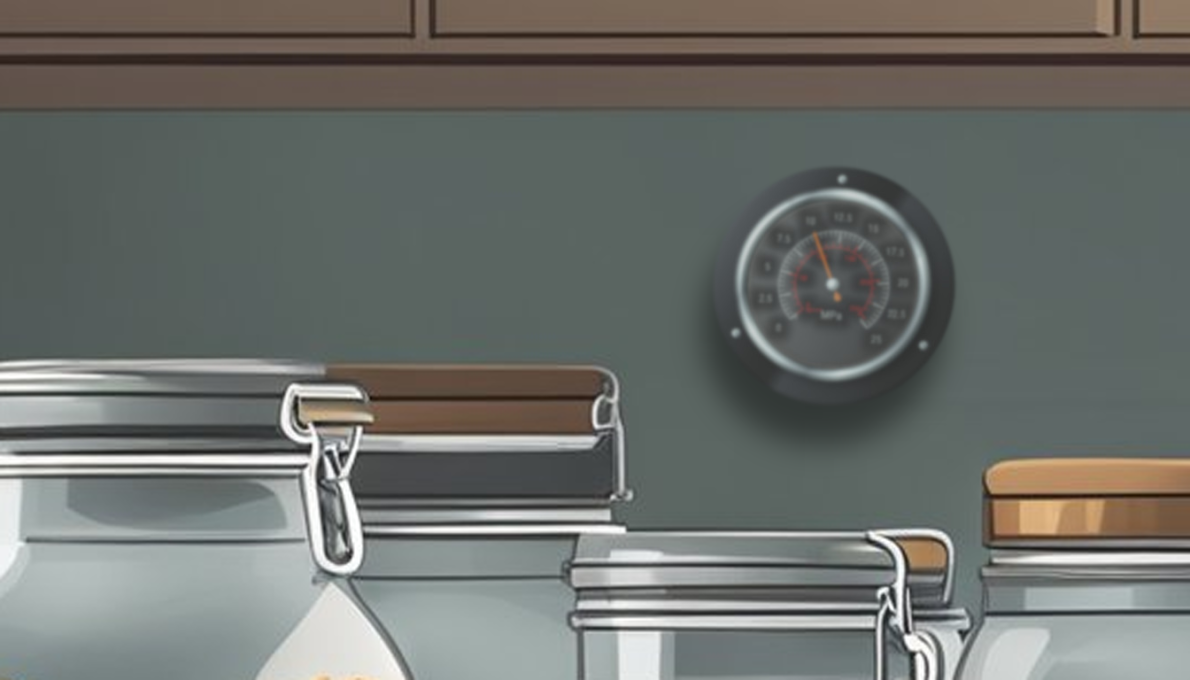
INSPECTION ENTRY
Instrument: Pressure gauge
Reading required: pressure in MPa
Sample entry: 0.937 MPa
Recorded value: 10 MPa
